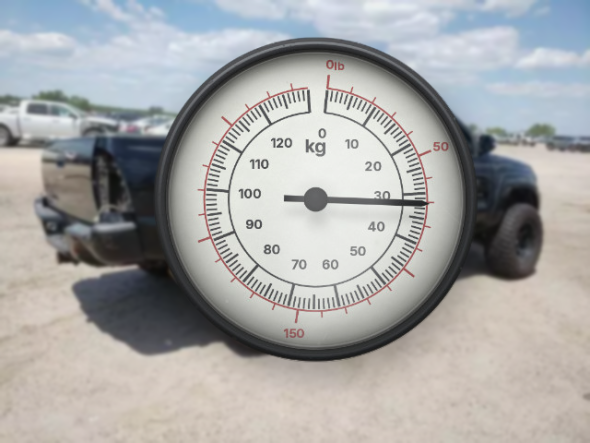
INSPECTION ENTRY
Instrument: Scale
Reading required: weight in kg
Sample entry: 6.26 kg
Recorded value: 32 kg
